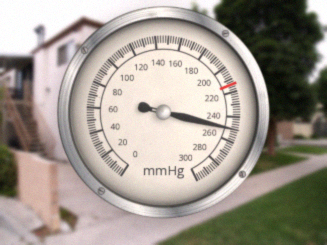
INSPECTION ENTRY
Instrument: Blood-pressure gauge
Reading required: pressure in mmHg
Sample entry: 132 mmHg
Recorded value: 250 mmHg
